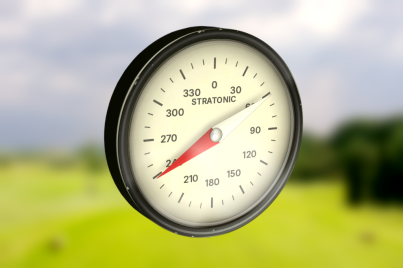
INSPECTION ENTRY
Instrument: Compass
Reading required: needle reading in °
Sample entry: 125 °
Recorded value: 240 °
